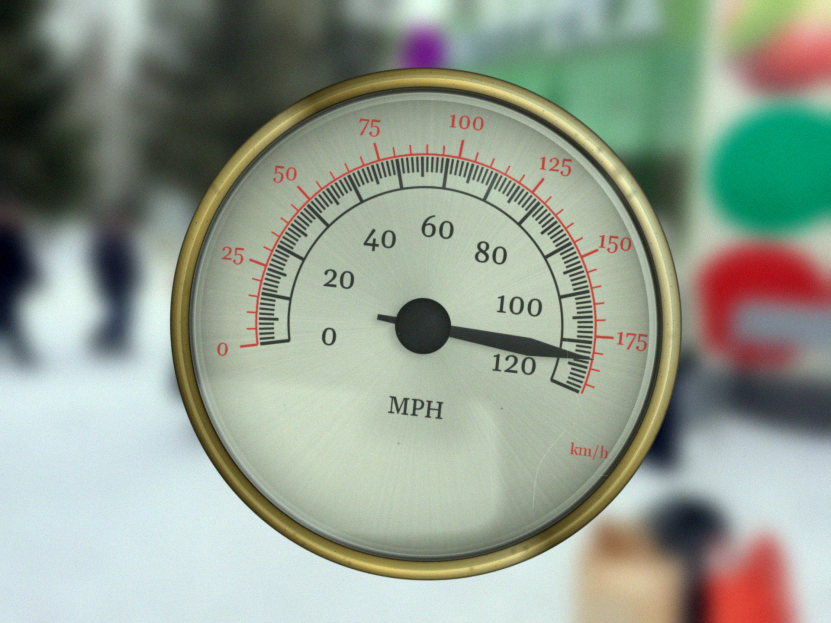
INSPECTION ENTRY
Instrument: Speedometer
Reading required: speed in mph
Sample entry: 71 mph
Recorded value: 113 mph
